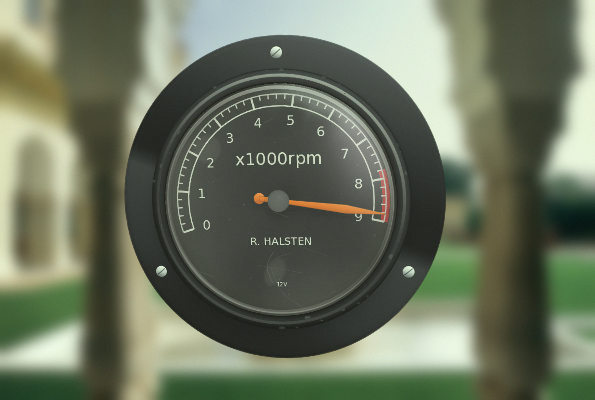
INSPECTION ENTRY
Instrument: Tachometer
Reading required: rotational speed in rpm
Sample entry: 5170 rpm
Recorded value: 8800 rpm
